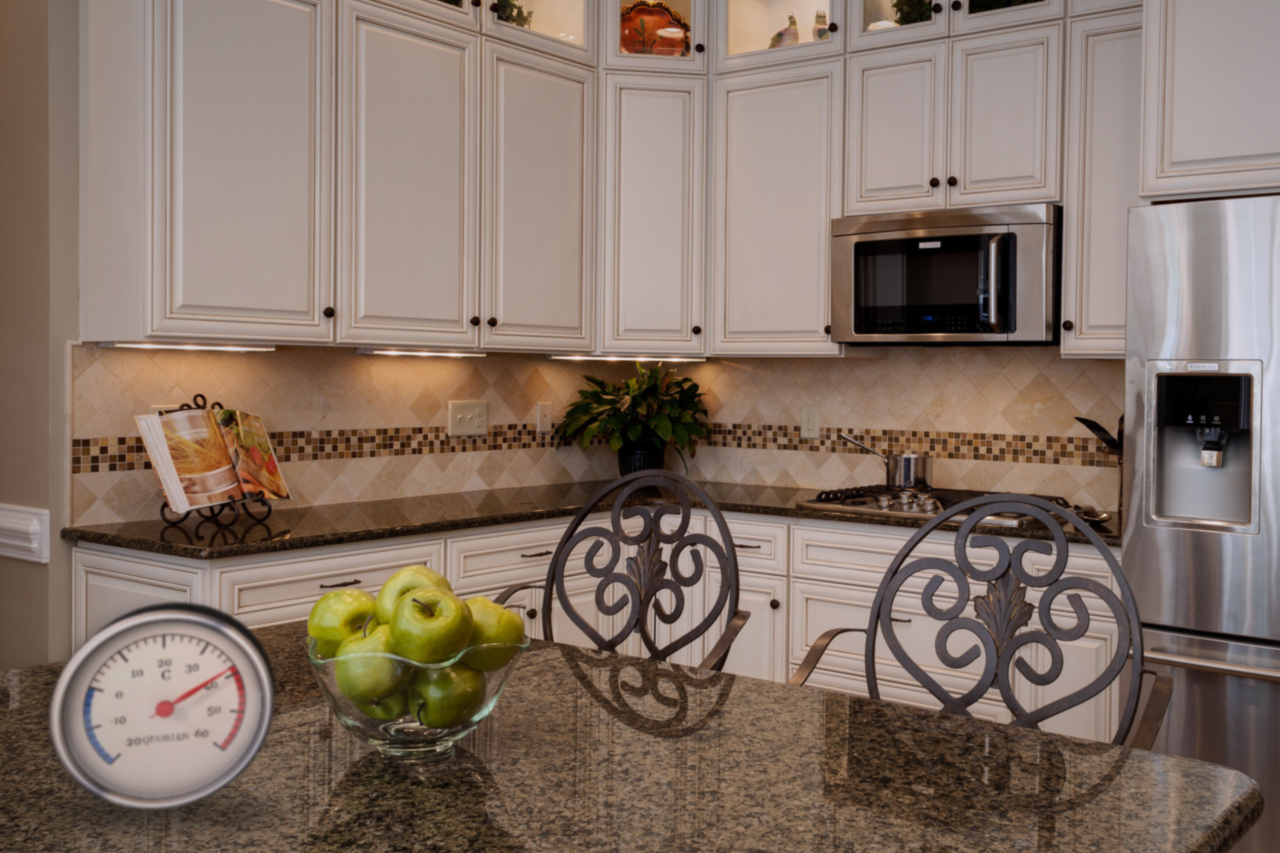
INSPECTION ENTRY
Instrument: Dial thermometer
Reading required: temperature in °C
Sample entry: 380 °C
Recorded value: 38 °C
